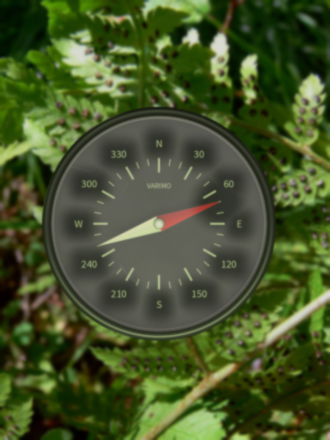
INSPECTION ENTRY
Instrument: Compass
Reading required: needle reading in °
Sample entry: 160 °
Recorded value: 70 °
